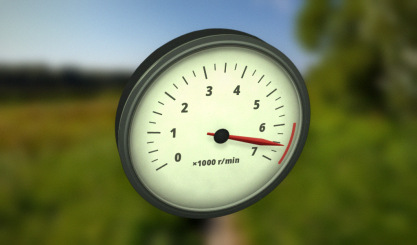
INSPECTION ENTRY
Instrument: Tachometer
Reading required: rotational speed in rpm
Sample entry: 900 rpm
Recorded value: 6500 rpm
